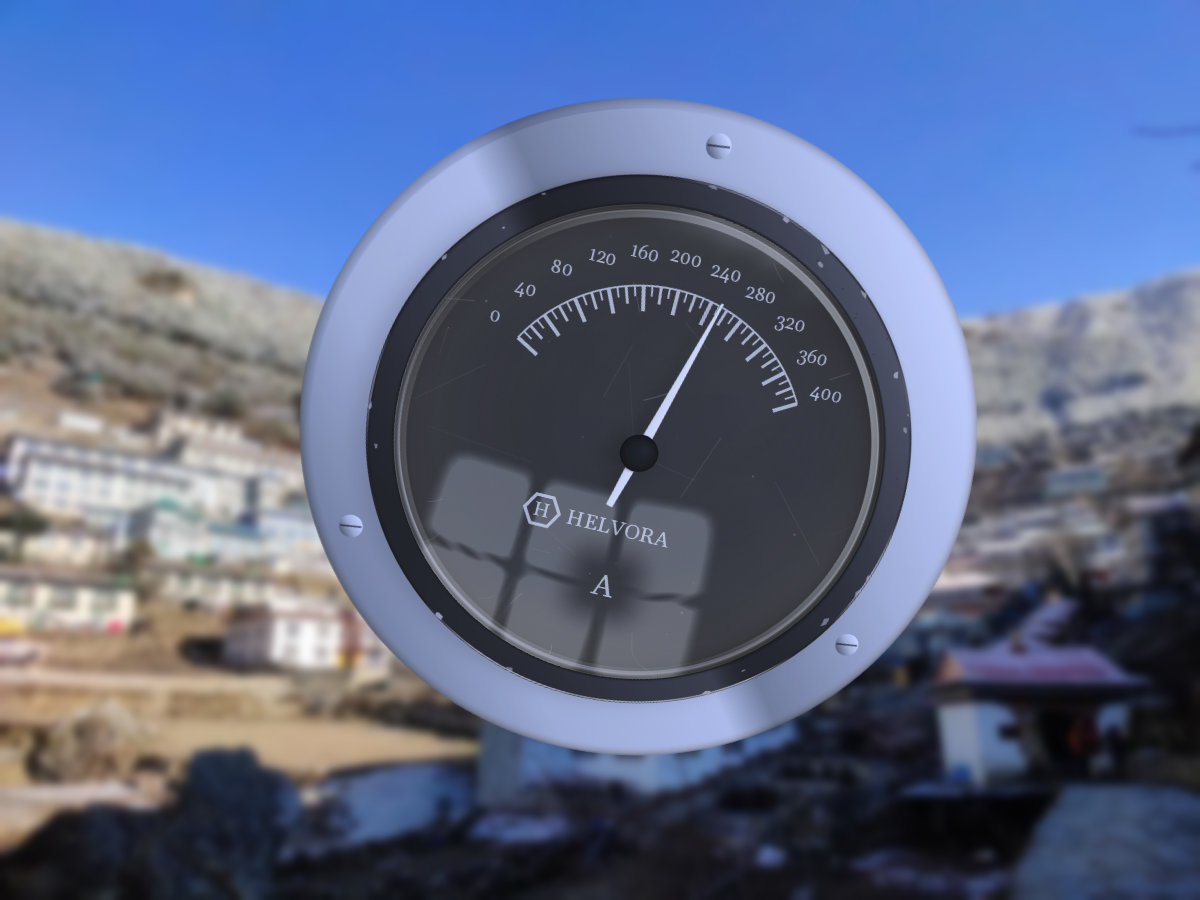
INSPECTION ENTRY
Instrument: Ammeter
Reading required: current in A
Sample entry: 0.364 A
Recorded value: 250 A
